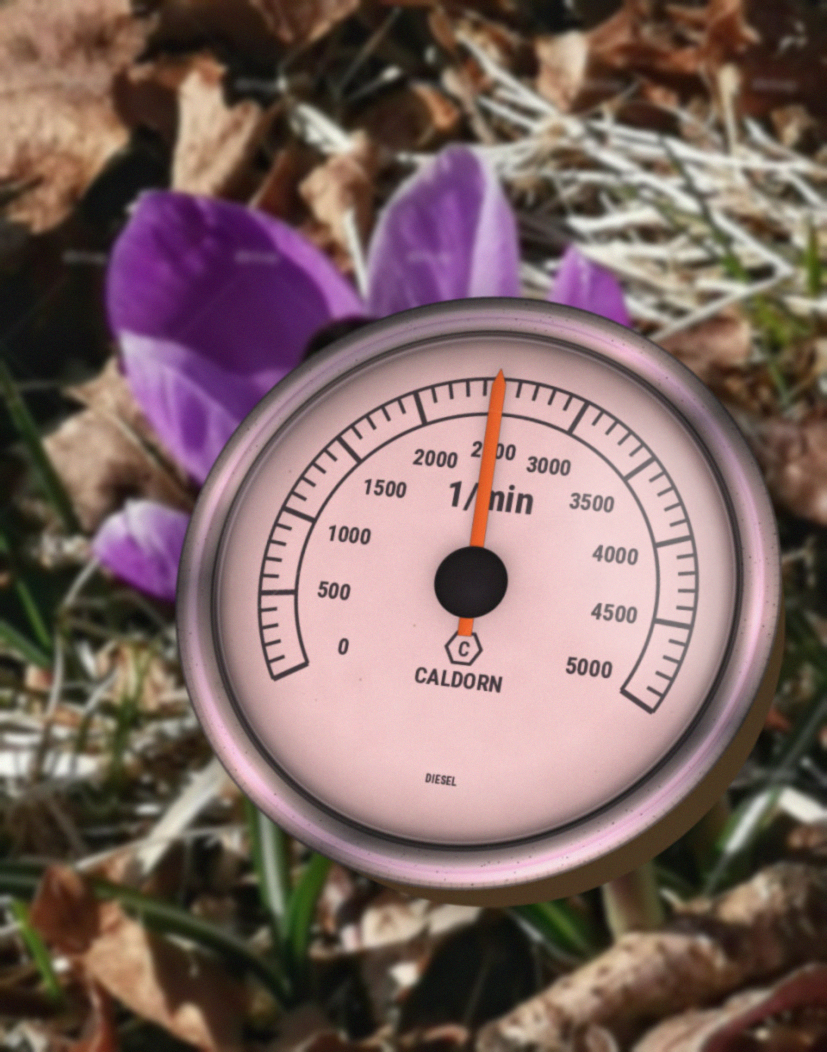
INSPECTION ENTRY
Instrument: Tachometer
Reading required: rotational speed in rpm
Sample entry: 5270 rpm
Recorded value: 2500 rpm
